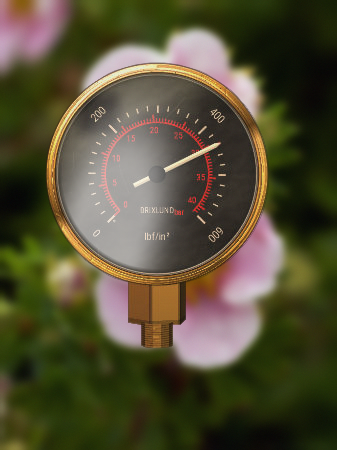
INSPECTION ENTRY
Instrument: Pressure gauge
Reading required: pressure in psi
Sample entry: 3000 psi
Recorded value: 440 psi
